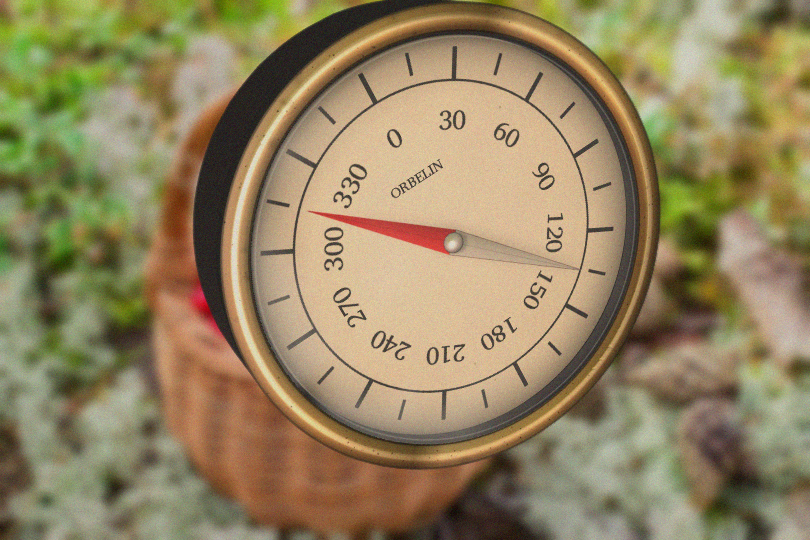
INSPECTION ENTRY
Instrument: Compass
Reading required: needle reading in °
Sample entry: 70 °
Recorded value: 315 °
